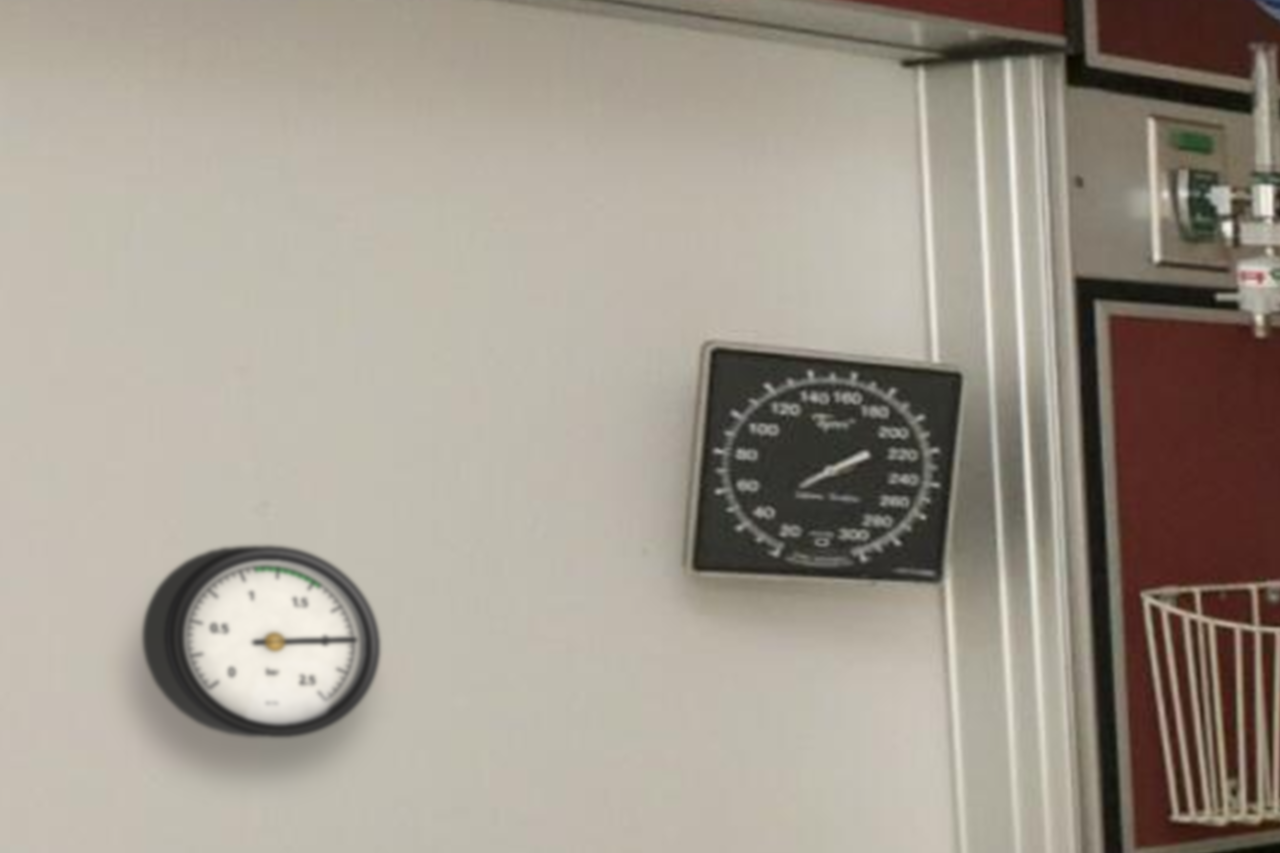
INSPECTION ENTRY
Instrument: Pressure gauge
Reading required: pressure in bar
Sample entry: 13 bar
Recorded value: 2 bar
